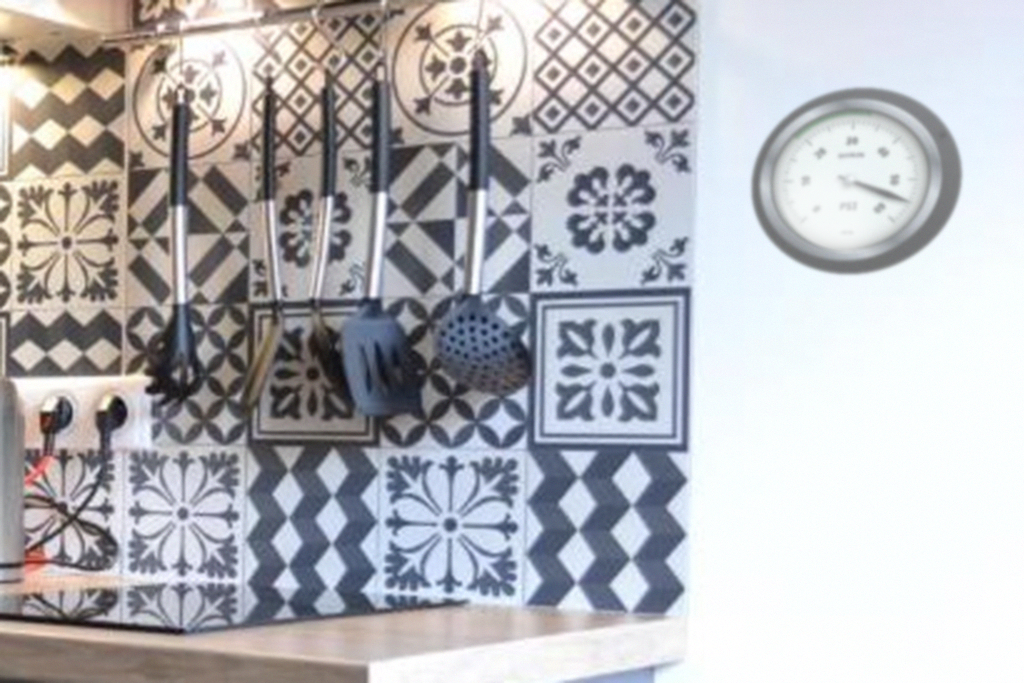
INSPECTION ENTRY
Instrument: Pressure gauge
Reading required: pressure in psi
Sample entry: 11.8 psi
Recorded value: 55 psi
